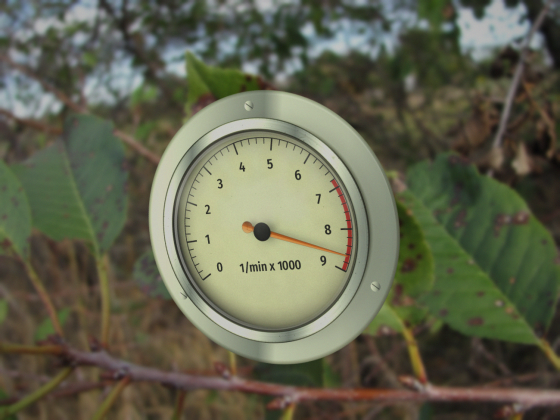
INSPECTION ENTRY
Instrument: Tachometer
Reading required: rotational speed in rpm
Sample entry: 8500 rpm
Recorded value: 8600 rpm
